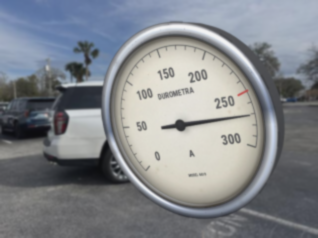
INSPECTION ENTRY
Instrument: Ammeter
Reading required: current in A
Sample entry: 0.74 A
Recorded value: 270 A
